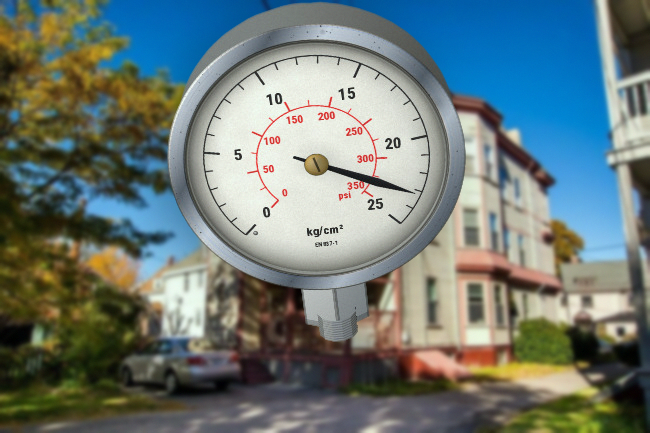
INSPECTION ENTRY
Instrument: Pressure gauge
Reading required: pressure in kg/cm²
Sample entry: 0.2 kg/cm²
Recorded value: 23 kg/cm²
